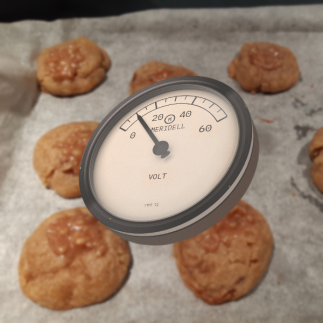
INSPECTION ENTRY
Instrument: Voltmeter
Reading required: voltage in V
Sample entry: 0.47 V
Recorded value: 10 V
